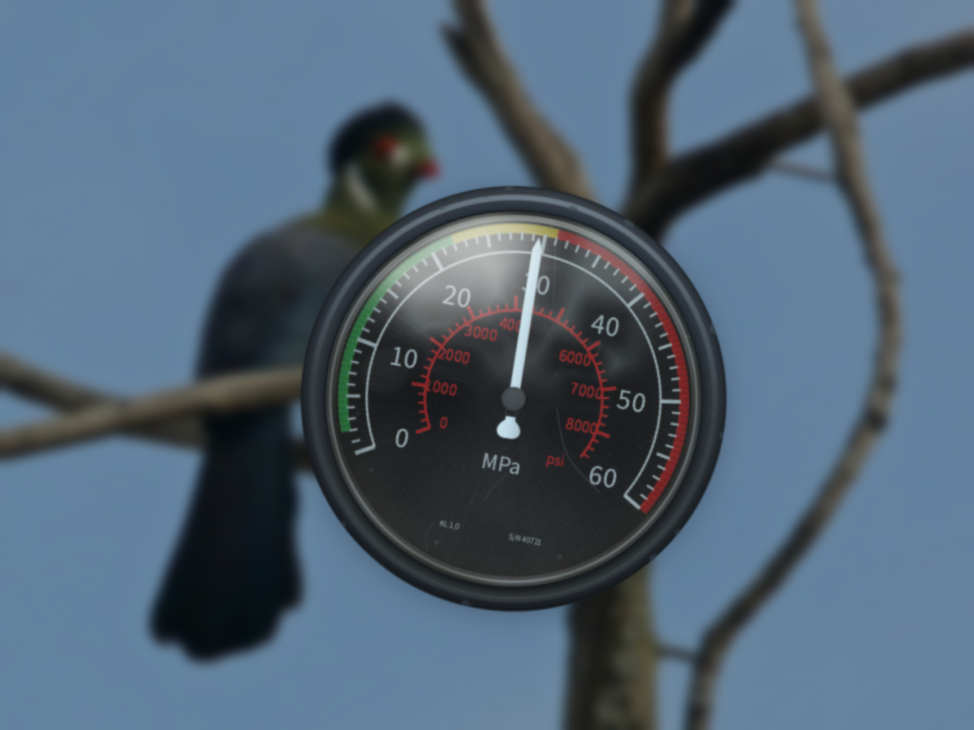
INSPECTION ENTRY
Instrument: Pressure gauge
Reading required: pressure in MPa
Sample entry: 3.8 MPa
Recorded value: 29.5 MPa
